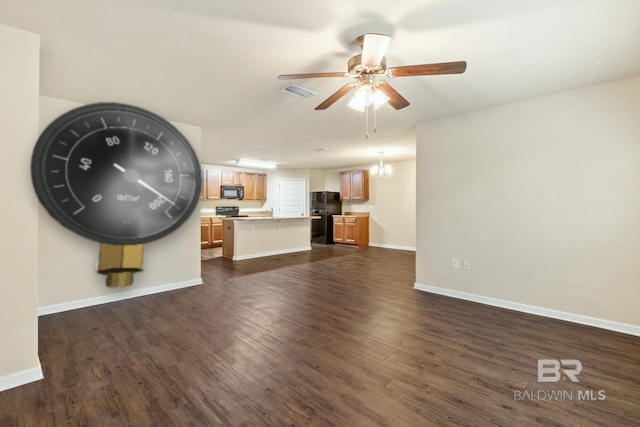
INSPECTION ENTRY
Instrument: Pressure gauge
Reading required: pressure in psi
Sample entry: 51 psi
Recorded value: 190 psi
